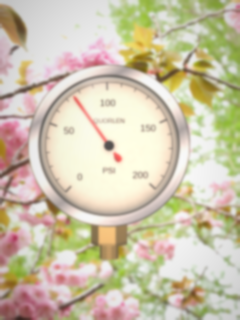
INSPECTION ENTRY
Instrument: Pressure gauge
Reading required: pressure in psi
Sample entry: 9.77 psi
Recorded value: 75 psi
